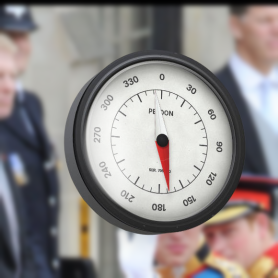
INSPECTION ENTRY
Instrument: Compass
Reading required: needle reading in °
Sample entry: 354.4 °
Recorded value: 170 °
